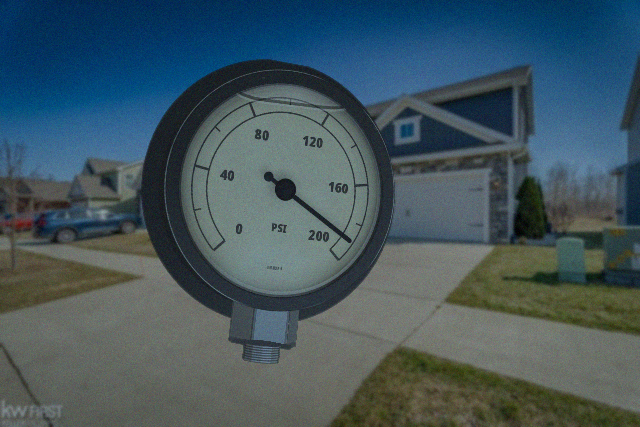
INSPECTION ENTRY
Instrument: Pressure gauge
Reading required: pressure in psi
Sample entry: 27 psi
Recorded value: 190 psi
